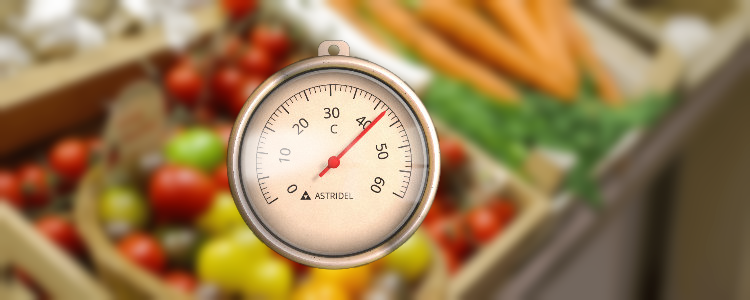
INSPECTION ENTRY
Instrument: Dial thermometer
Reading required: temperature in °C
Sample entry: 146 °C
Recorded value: 42 °C
